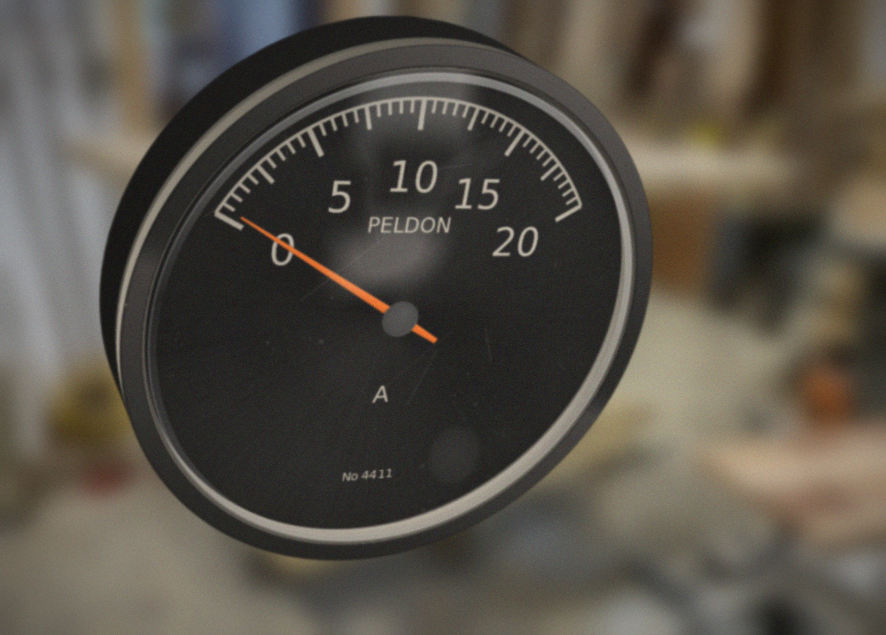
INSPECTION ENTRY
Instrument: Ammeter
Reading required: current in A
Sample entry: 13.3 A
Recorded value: 0.5 A
